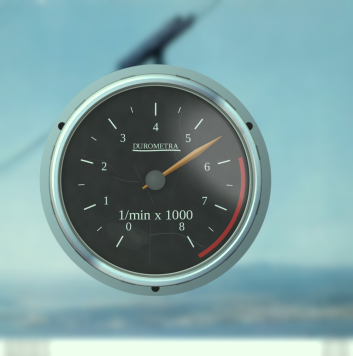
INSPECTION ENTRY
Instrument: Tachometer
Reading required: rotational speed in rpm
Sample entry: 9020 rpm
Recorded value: 5500 rpm
